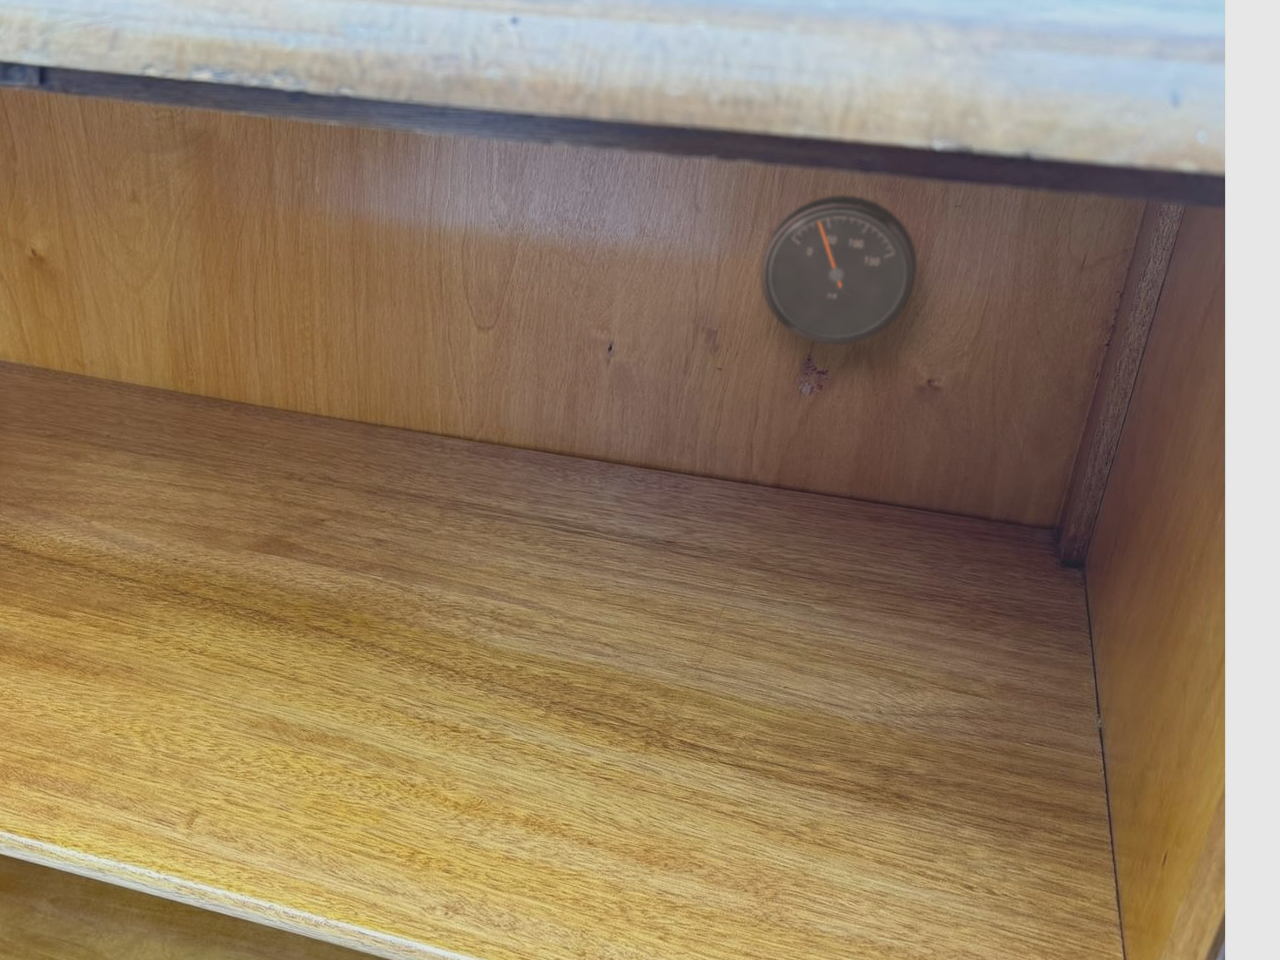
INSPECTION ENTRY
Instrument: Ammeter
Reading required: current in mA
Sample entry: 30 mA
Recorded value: 40 mA
